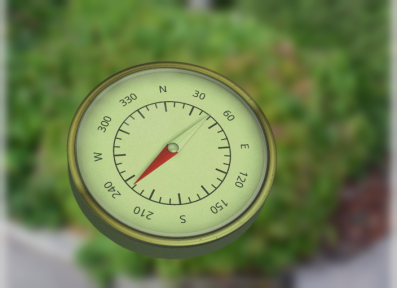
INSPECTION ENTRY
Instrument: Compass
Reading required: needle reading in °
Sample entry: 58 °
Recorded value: 230 °
